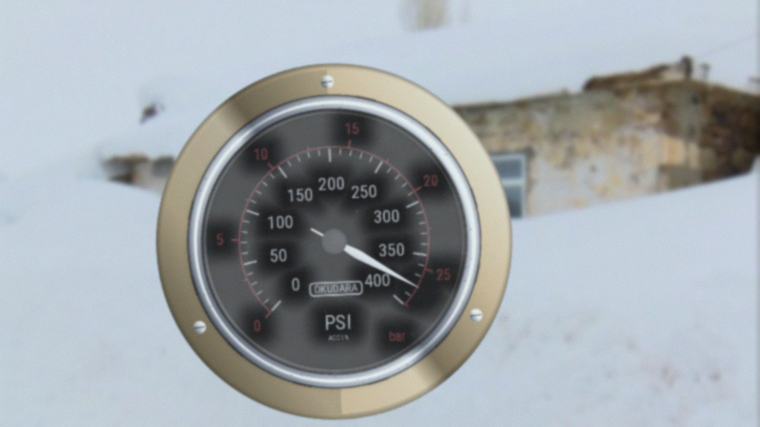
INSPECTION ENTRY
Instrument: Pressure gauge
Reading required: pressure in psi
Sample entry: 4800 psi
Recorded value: 380 psi
